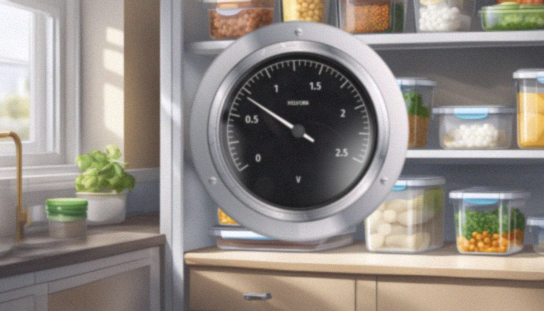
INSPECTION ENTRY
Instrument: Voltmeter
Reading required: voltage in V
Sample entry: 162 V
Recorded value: 0.7 V
